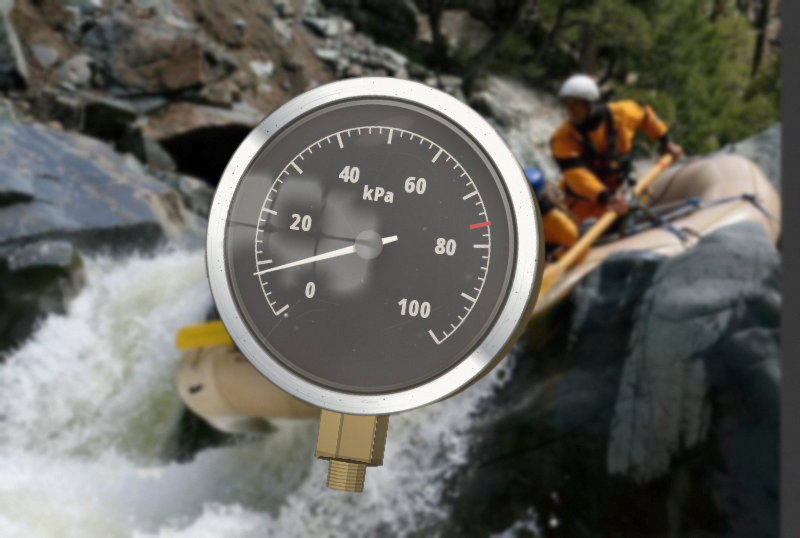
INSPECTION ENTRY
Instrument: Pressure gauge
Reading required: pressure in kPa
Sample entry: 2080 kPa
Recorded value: 8 kPa
